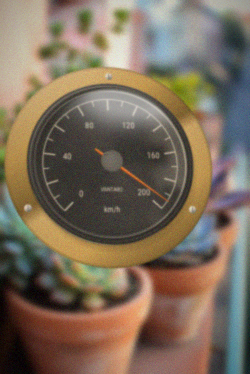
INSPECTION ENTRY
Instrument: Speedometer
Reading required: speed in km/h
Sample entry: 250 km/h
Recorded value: 195 km/h
